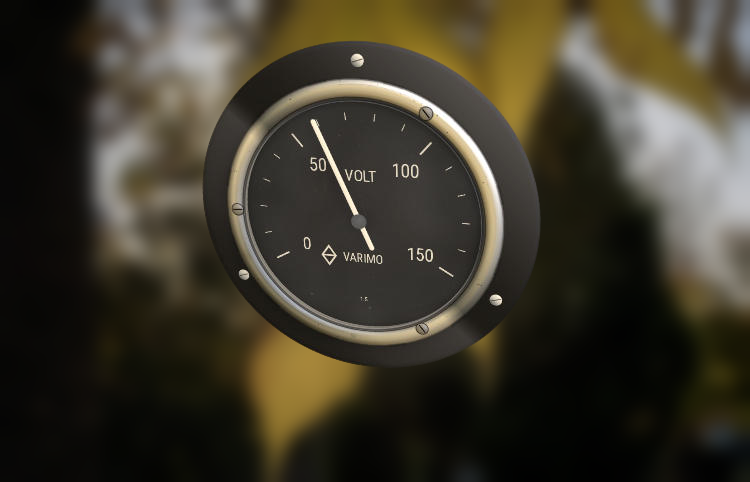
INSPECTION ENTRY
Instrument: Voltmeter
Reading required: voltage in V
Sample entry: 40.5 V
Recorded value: 60 V
